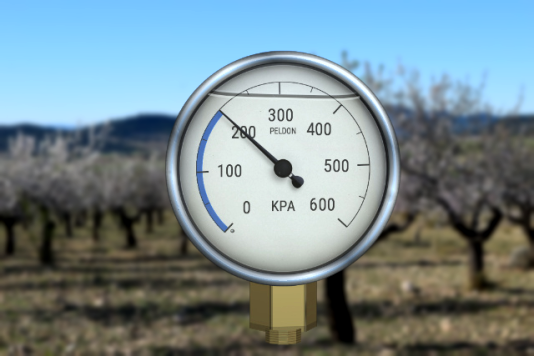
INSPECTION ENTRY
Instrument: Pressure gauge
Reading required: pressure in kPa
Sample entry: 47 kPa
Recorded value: 200 kPa
